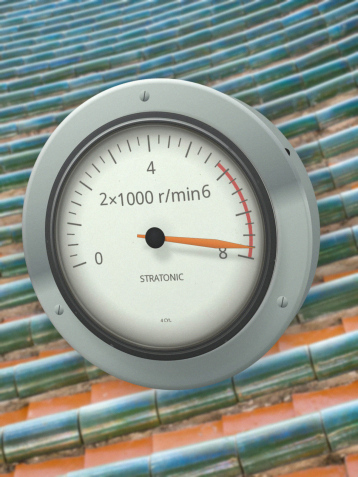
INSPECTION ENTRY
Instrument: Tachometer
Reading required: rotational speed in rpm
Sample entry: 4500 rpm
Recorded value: 7750 rpm
